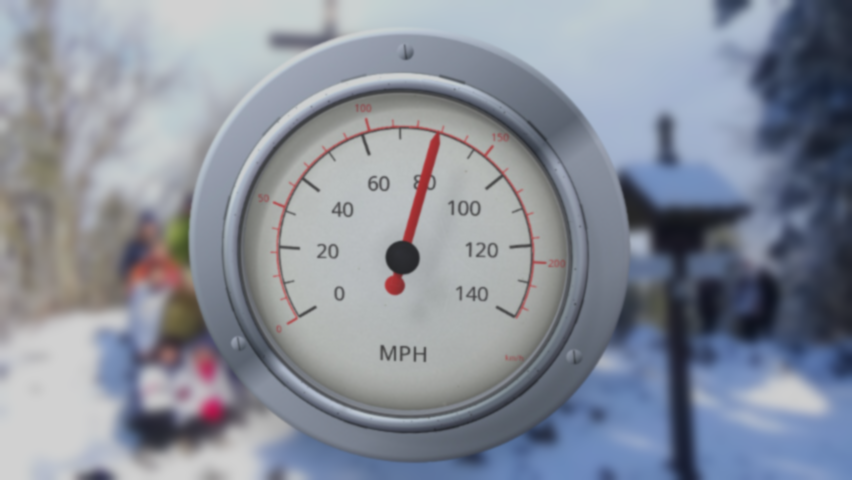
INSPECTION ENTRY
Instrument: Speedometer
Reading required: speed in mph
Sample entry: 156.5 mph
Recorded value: 80 mph
